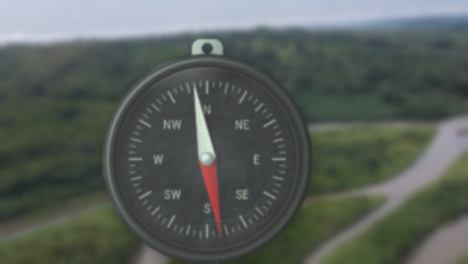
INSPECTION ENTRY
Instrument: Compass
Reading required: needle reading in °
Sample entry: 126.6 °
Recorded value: 170 °
